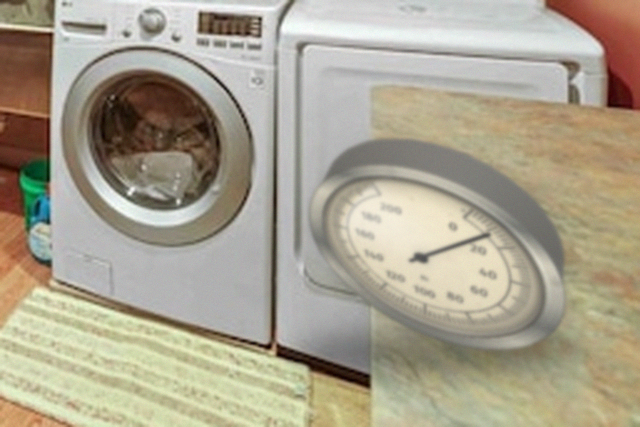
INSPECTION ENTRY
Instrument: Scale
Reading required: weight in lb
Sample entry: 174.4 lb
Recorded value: 10 lb
